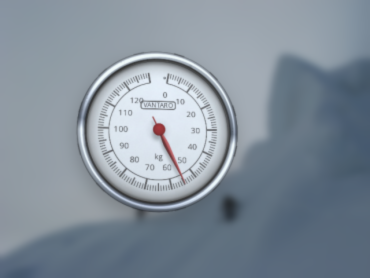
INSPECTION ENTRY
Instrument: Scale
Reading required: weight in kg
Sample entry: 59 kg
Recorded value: 55 kg
